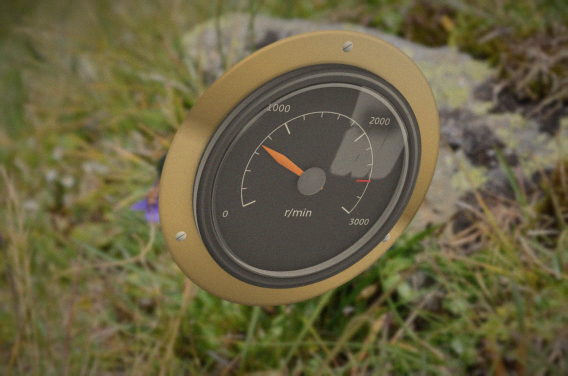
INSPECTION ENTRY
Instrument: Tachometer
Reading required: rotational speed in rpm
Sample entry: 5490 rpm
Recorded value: 700 rpm
